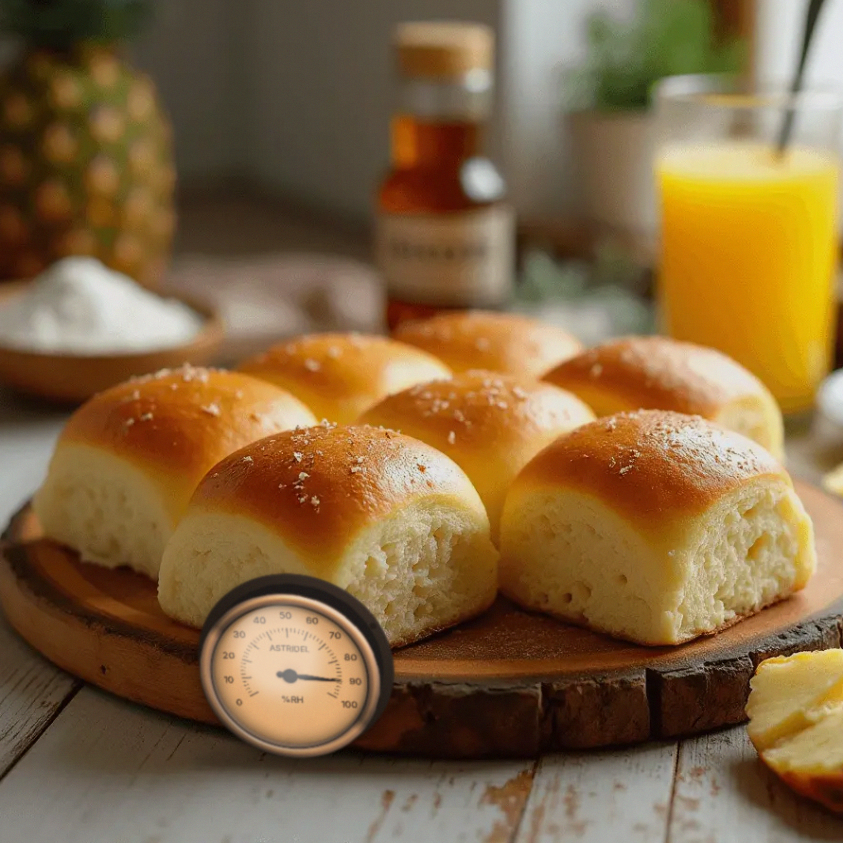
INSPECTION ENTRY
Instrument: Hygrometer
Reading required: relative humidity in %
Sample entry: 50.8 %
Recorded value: 90 %
